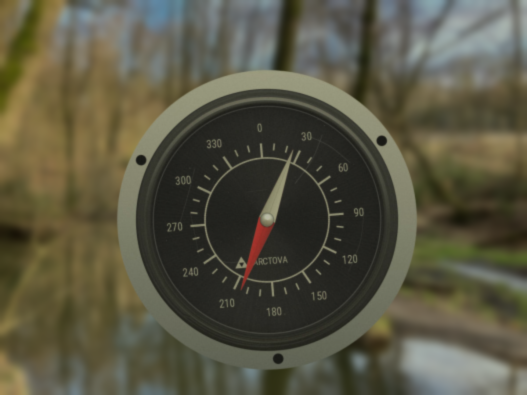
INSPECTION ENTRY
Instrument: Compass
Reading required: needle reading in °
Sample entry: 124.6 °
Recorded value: 205 °
